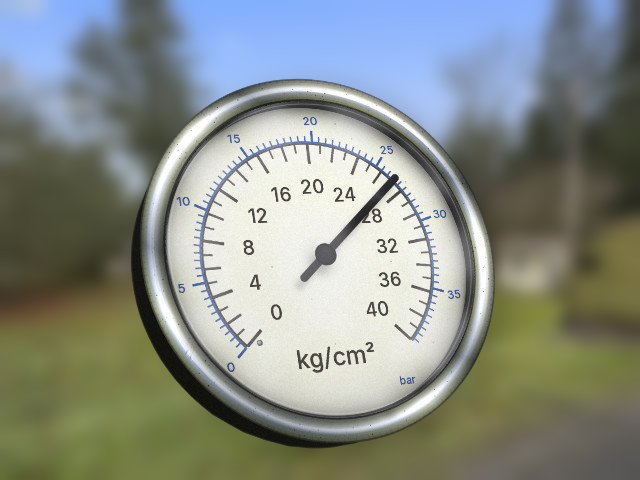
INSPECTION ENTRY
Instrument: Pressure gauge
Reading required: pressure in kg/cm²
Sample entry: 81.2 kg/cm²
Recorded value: 27 kg/cm²
